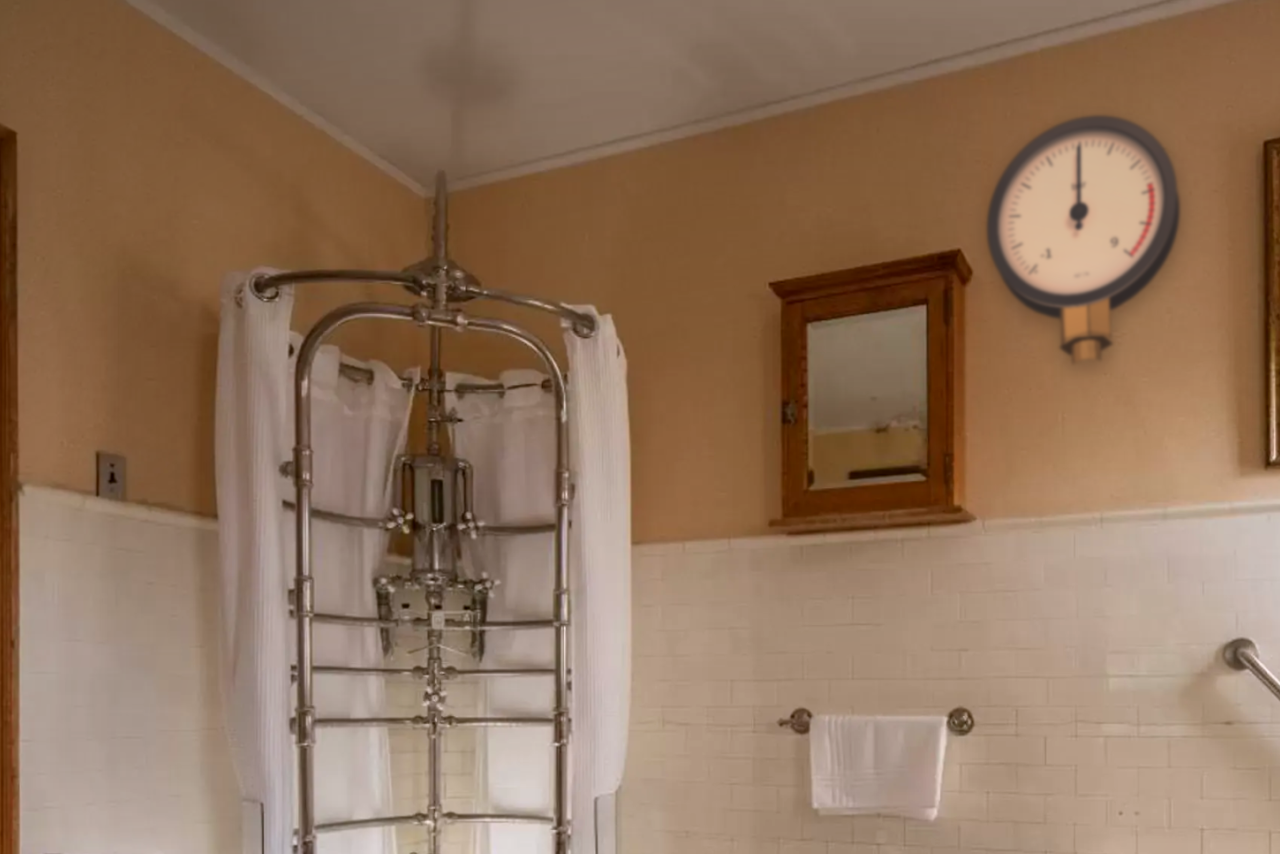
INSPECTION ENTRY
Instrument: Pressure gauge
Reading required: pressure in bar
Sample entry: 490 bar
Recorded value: 4 bar
